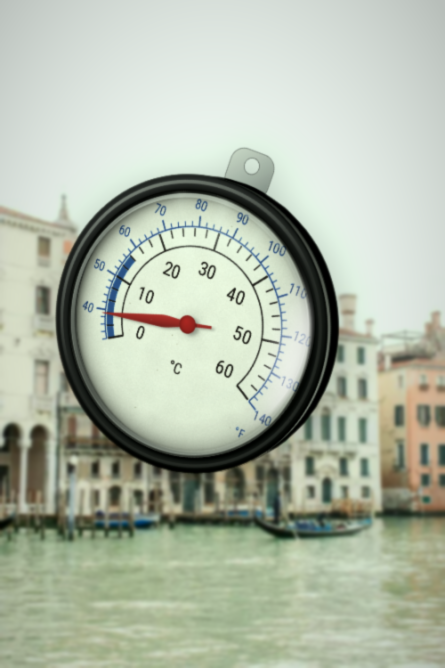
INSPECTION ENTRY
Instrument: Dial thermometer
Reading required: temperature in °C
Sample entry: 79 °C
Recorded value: 4 °C
